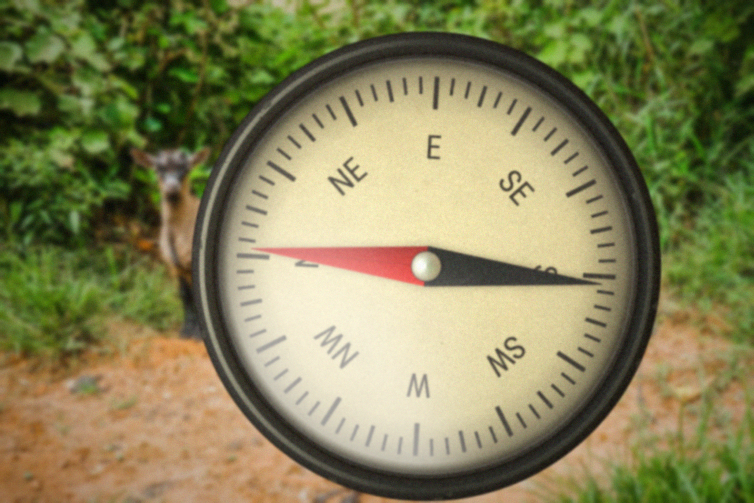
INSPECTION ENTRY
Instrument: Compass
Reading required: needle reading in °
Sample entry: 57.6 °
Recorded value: 2.5 °
